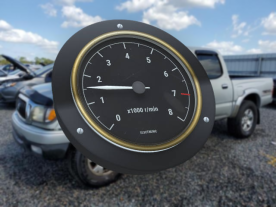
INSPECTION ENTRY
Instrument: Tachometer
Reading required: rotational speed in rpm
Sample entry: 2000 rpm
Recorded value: 1500 rpm
